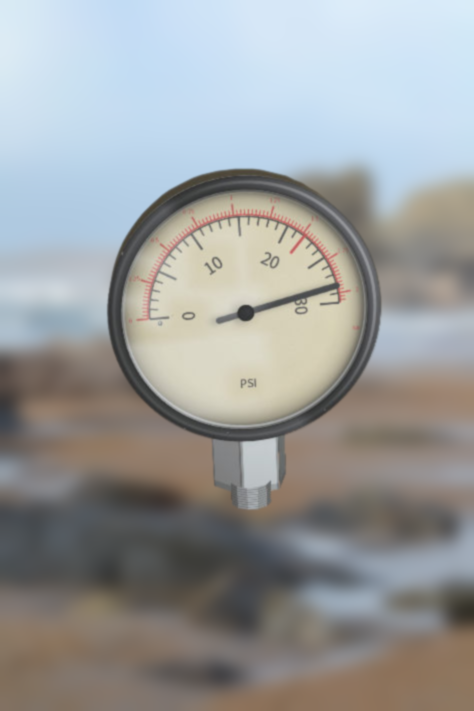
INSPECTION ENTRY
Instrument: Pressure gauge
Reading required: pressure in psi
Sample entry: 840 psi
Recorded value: 28 psi
